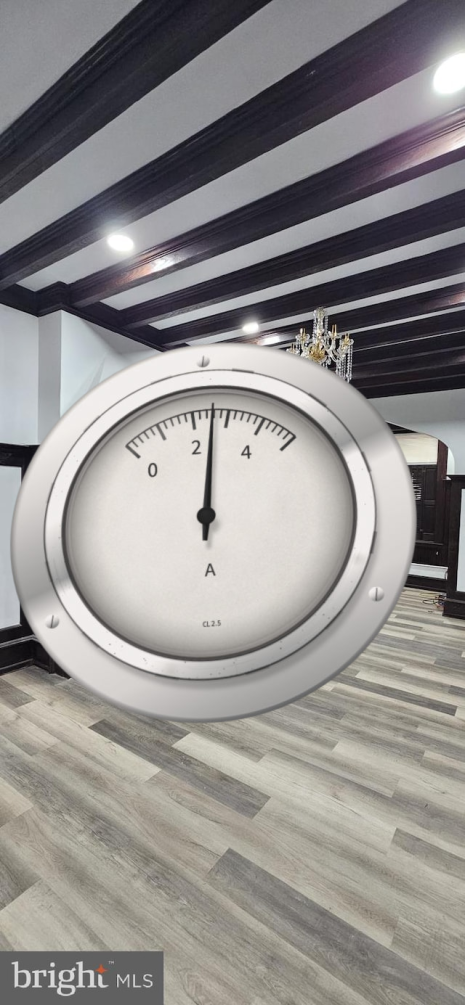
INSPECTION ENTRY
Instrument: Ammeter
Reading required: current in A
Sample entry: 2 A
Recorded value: 2.6 A
